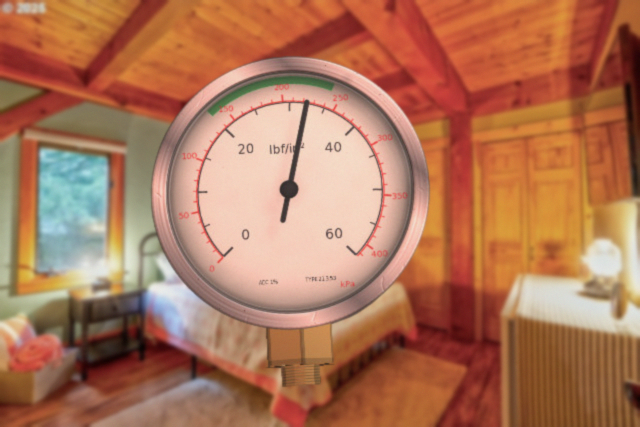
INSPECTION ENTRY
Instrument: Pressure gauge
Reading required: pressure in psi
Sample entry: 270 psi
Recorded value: 32.5 psi
